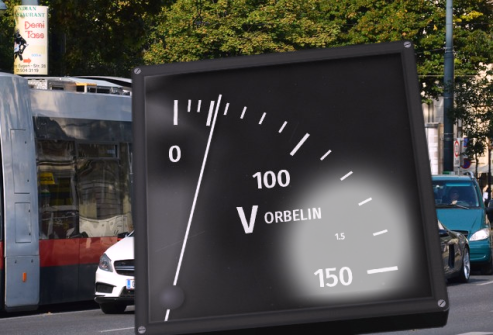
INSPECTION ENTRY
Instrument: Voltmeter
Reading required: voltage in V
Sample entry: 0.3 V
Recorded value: 55 V
